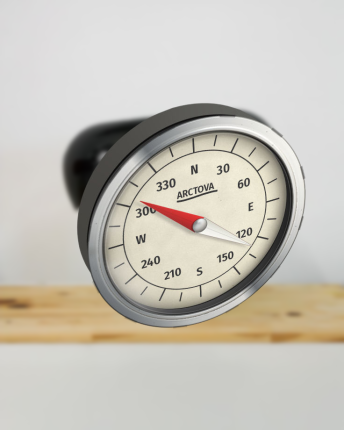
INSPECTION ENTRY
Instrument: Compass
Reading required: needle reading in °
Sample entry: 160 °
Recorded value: 307.5 °
